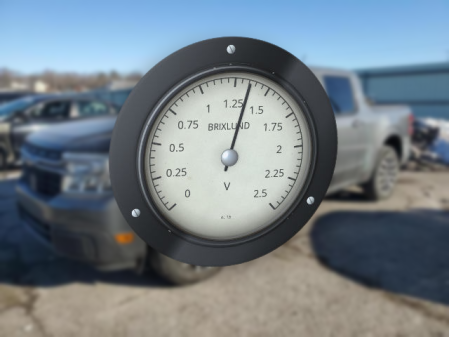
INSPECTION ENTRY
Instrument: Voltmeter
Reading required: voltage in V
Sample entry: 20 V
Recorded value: 1.35 V
